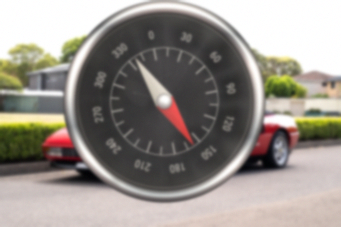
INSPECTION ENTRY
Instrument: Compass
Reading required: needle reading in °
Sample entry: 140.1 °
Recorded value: 157.5 °
